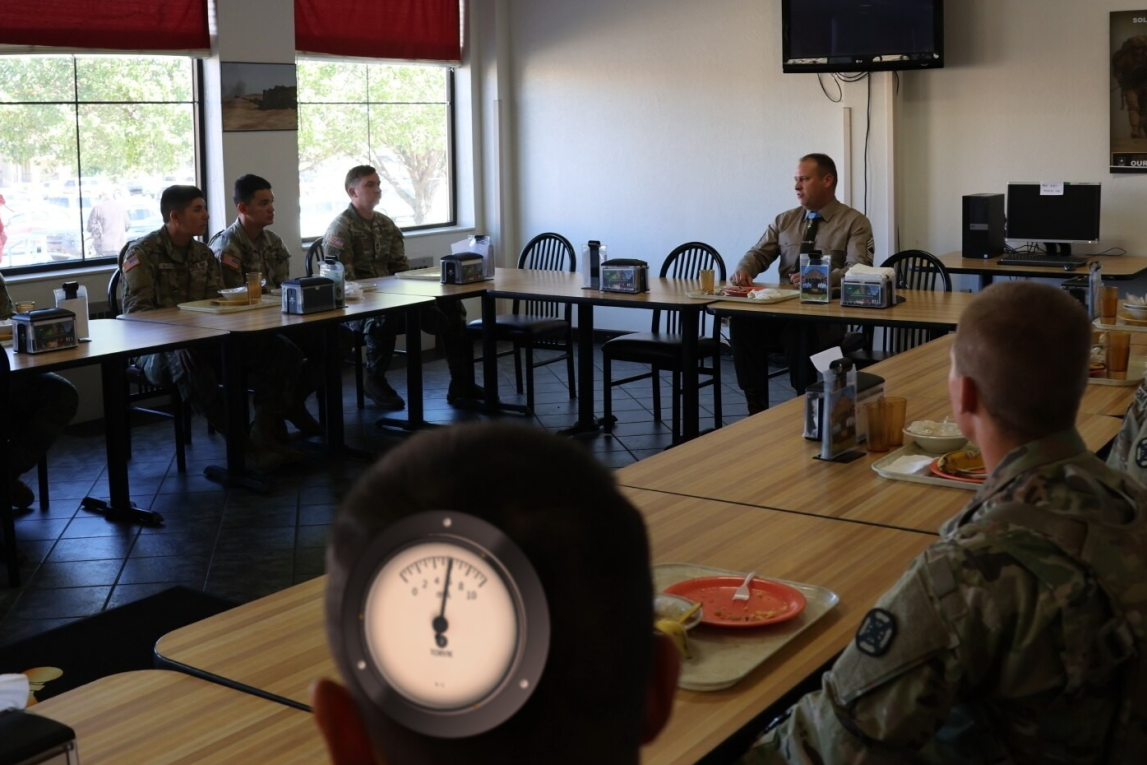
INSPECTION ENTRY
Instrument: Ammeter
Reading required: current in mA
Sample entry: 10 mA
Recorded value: 6 mA
